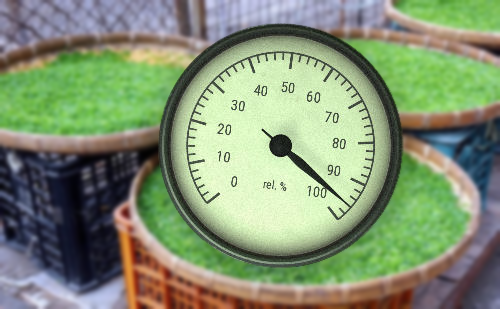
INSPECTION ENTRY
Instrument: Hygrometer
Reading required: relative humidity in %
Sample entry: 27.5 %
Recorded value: 96 %
